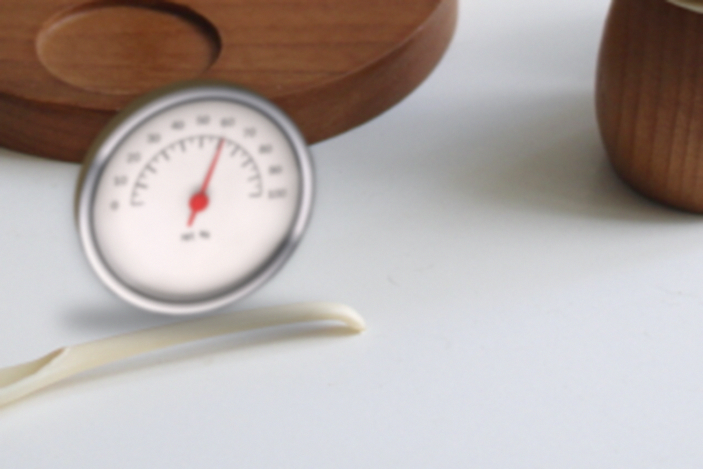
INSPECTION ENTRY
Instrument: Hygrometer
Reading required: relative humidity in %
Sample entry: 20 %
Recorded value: 60 %
